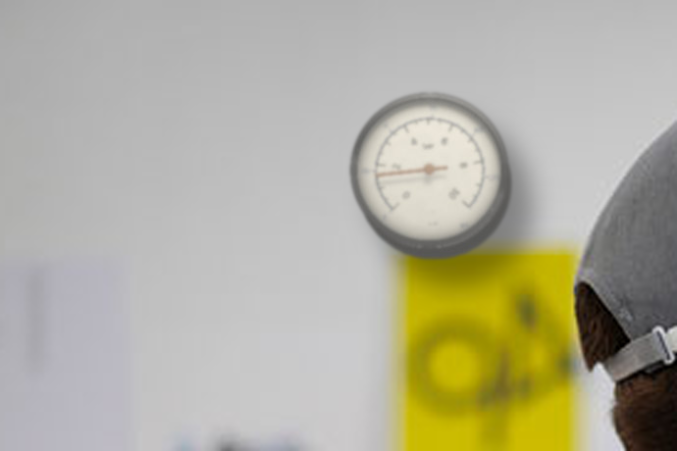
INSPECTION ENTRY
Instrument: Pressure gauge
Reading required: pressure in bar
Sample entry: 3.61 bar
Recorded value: 1.5 bar
